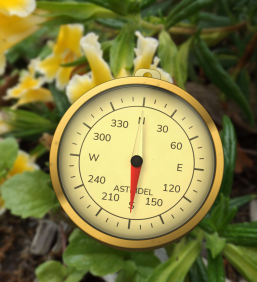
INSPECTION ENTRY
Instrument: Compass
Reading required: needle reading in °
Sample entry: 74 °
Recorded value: 180 °
